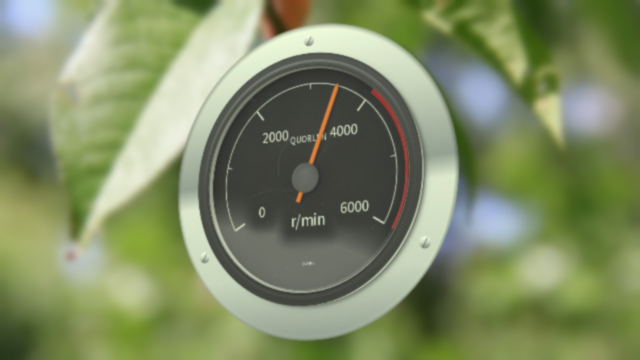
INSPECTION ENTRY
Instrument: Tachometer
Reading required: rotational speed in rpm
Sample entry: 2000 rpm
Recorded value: 3500 rpm
